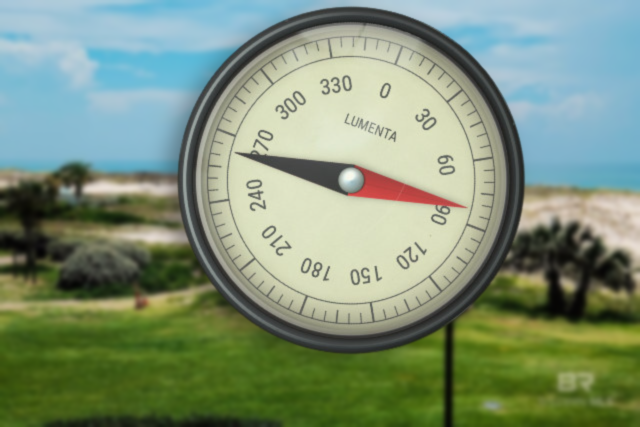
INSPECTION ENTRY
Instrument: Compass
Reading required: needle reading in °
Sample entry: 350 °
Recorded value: 82.5 °
